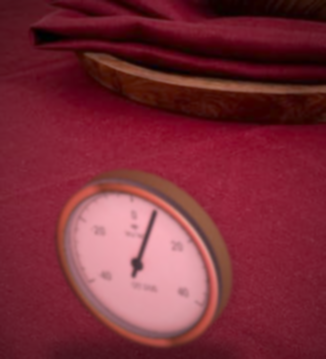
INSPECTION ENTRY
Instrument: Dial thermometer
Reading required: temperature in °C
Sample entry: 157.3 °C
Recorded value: 8 °C
